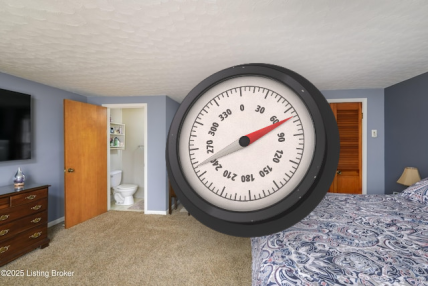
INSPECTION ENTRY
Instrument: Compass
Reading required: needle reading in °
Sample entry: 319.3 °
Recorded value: 70 °
